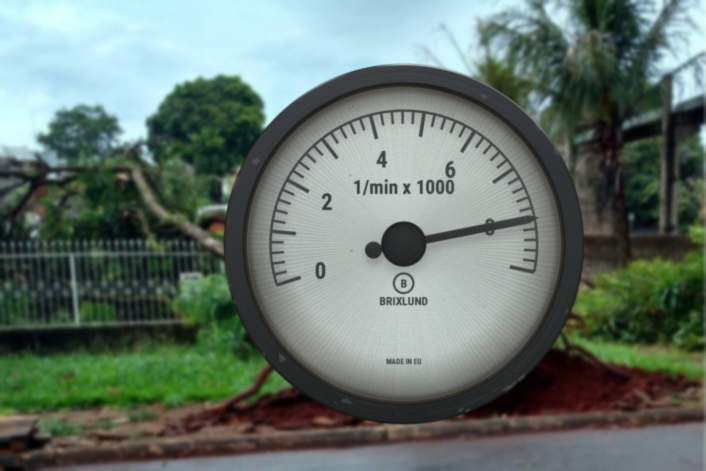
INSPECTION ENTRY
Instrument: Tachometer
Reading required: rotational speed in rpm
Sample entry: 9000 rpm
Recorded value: 8000 rpm
